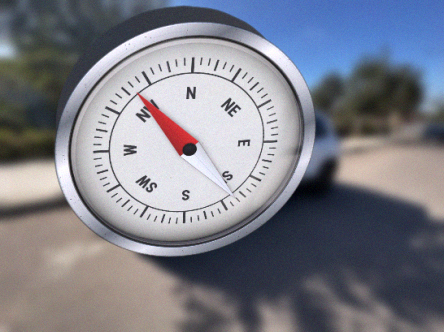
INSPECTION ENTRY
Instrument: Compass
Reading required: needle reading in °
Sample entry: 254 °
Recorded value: 320 °
